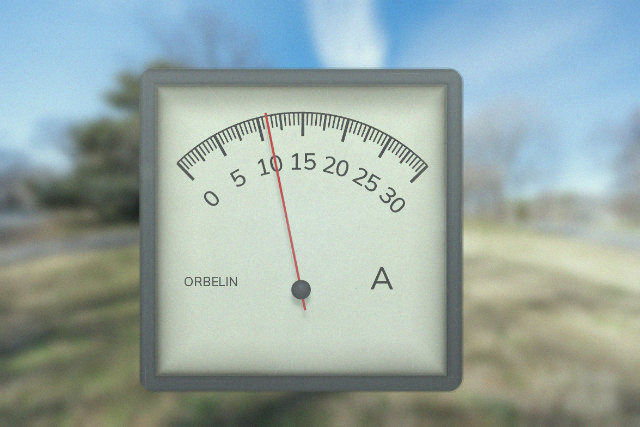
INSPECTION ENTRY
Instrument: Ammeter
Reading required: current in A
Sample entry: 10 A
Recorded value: 11 A
